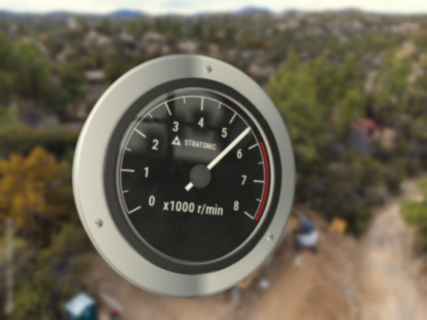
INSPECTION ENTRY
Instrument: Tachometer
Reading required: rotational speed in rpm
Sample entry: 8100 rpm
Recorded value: 5500 rpm
